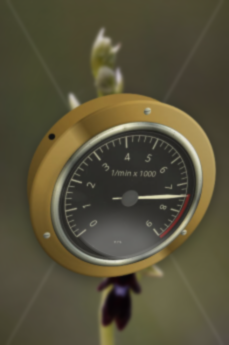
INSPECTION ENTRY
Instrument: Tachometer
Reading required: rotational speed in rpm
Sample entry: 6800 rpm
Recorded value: 7400 rpm
